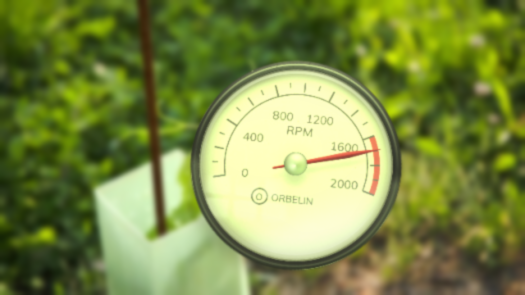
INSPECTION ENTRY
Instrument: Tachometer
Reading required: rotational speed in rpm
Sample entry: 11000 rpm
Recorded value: 1700 rpm
